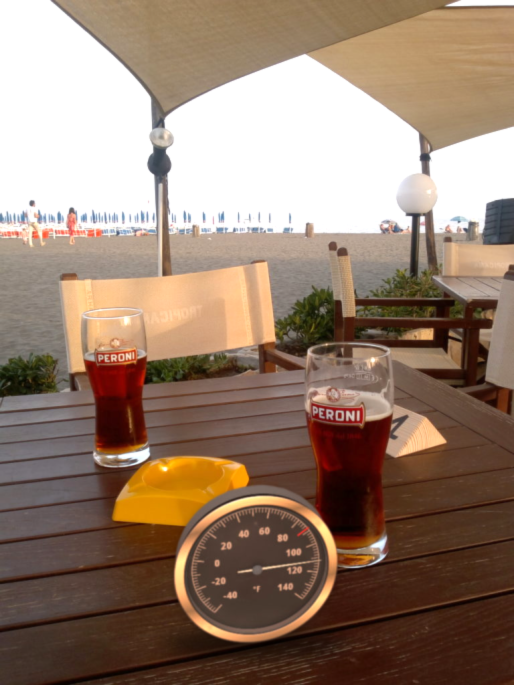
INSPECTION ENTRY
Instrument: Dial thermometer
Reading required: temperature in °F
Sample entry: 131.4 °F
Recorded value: 110 °F
